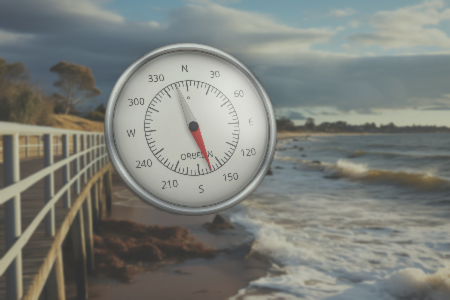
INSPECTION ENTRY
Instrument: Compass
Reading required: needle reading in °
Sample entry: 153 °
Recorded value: 165 °
